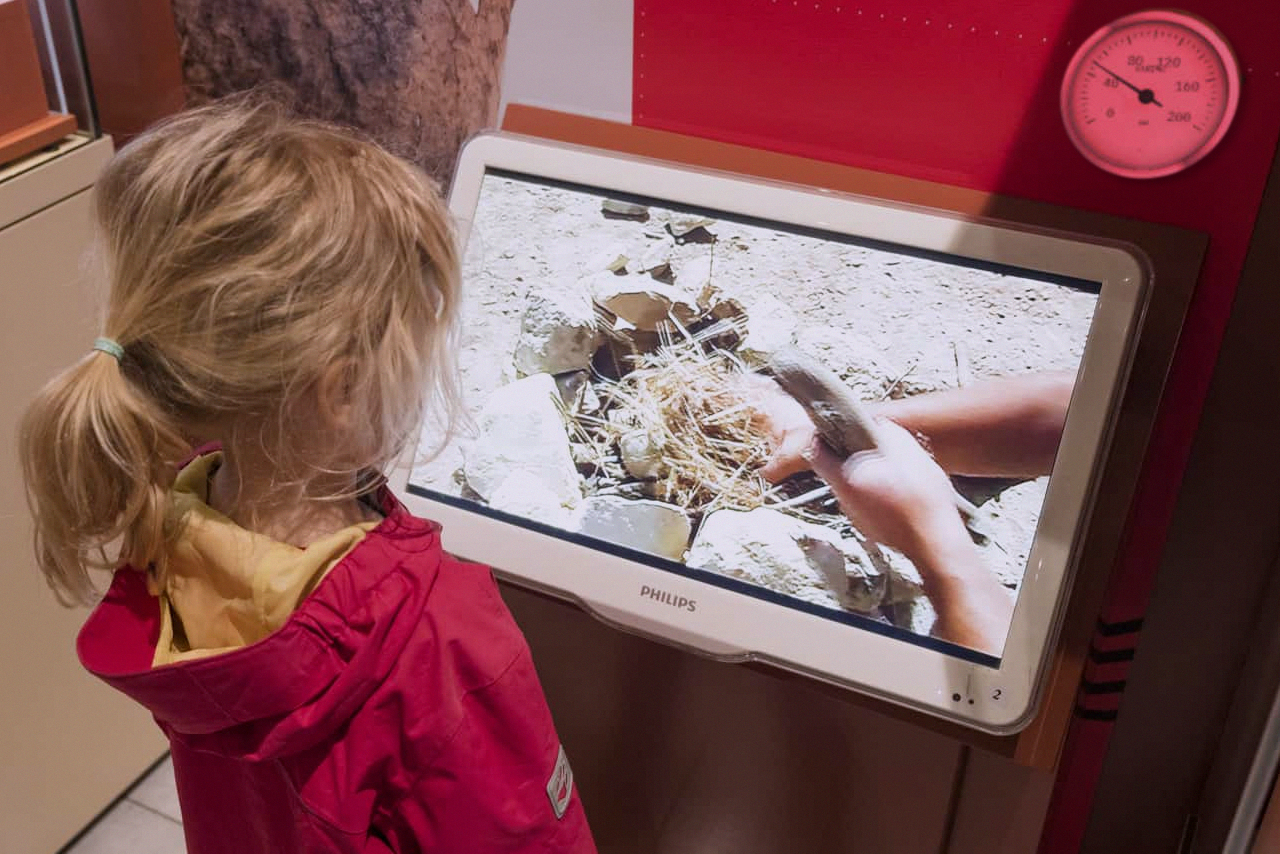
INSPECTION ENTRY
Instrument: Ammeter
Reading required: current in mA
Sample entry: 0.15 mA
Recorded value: 50 mA
